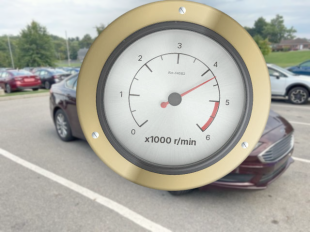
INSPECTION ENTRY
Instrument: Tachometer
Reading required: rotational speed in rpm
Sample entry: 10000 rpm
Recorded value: 4250 rpm
